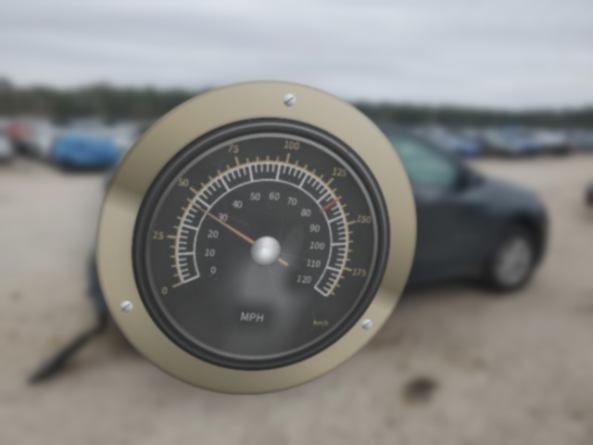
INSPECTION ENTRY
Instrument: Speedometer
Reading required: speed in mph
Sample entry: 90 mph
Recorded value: 28 mph
